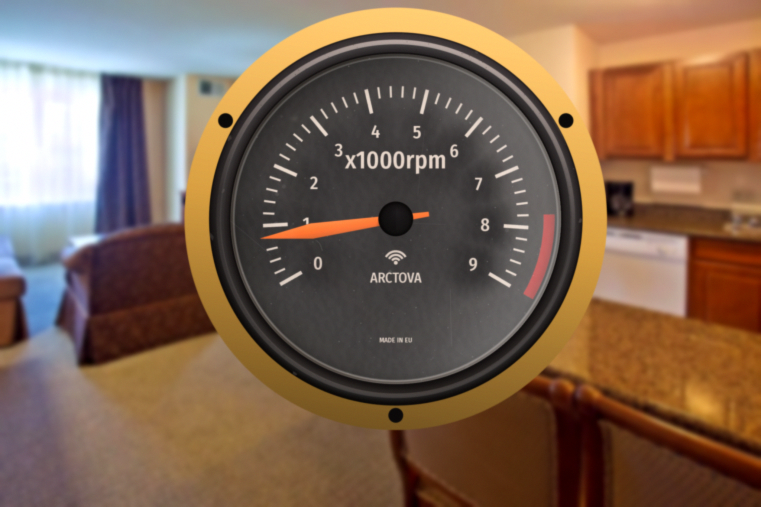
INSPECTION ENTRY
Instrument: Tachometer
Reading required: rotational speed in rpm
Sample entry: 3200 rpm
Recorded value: 800 rpm
